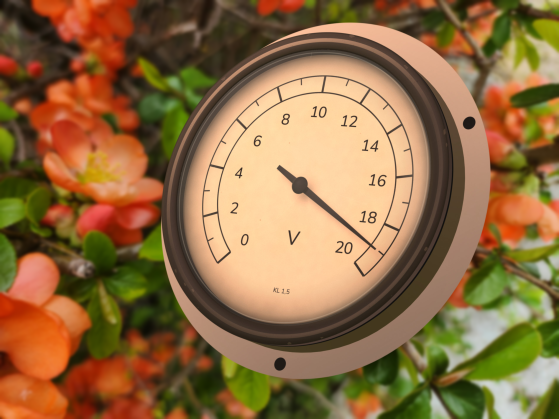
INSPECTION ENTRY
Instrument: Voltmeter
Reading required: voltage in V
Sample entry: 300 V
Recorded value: 19 V
